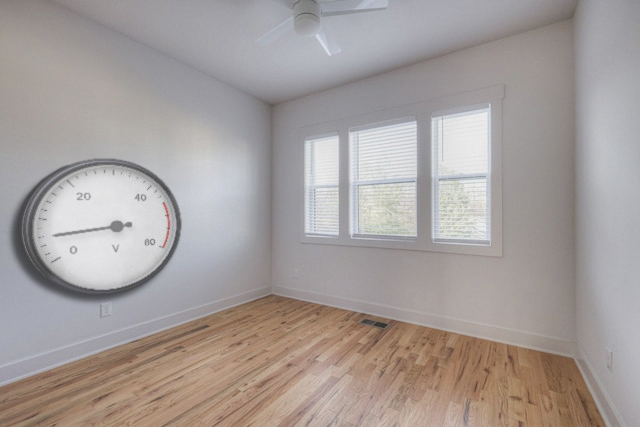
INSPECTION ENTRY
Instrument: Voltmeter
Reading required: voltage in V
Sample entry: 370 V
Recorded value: 6 V
